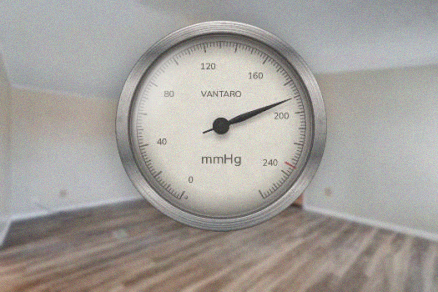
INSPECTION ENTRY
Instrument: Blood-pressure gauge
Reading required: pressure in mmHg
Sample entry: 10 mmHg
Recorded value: 190 mmHg
